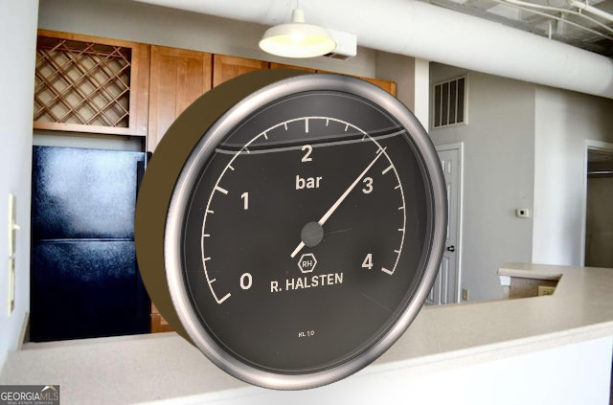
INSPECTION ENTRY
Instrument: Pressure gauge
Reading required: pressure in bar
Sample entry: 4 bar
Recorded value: 2.8 bar
